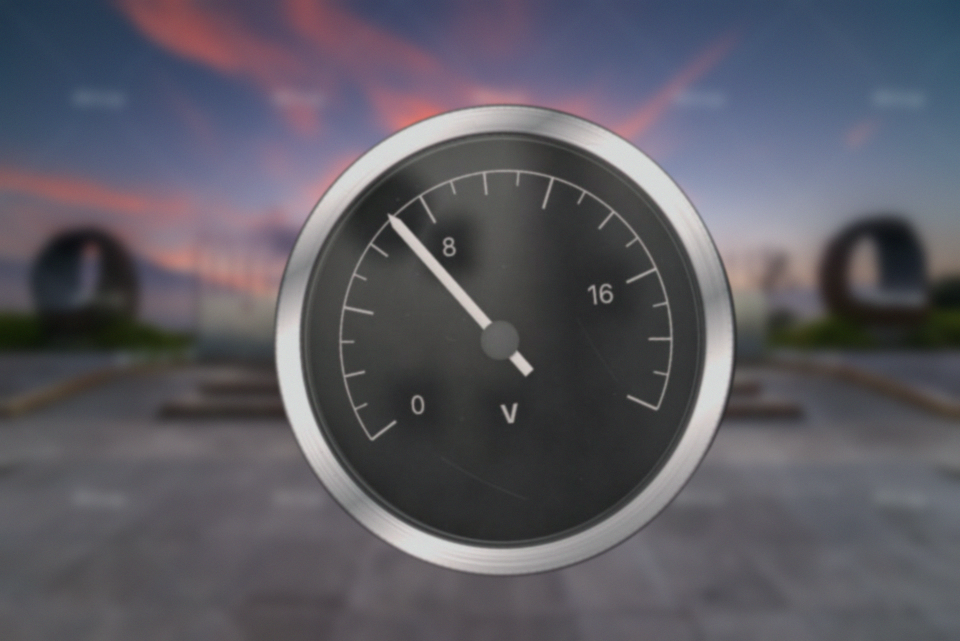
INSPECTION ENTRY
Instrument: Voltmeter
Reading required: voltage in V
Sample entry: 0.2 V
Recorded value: 7 V
